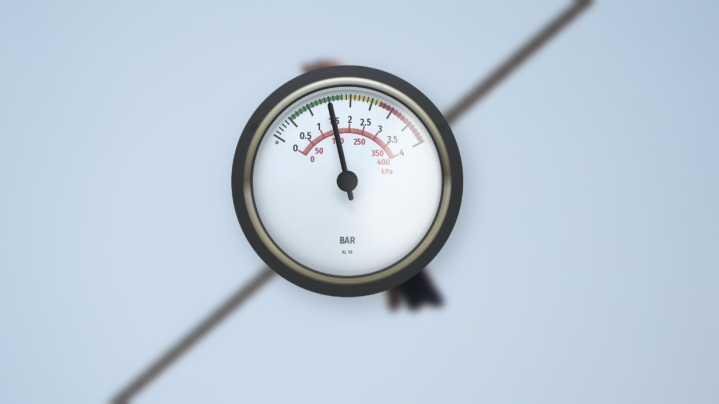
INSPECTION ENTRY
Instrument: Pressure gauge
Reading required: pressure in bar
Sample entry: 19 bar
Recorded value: 1.5 bar
